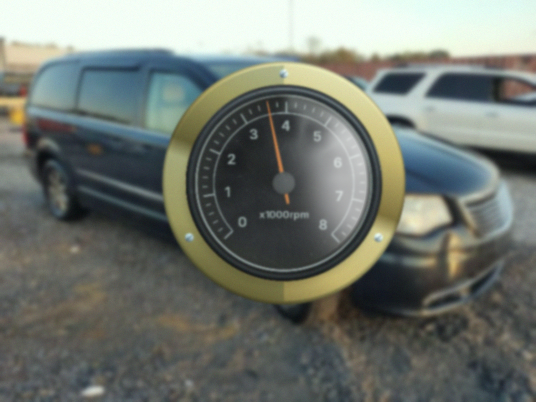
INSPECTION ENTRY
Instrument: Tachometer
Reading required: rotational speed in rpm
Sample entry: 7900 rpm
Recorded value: 3600 rpm
